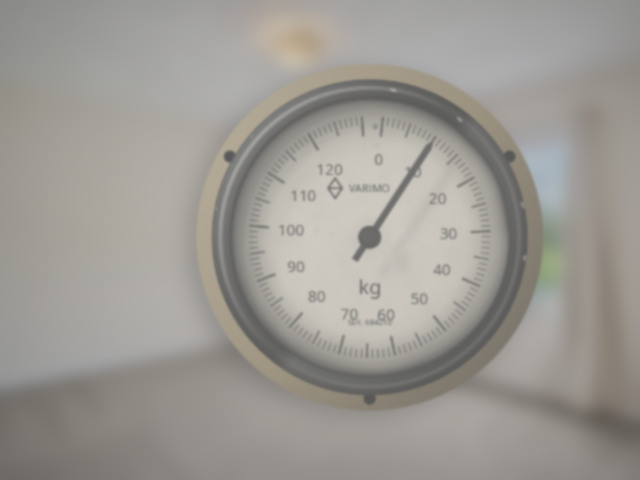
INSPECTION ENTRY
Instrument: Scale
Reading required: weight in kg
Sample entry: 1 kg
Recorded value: 10 kg
